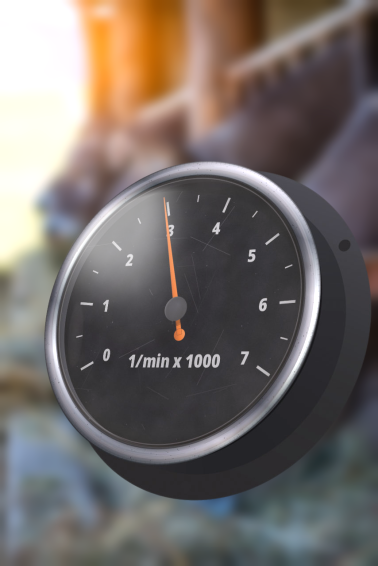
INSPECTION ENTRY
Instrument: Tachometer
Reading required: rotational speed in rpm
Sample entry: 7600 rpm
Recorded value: 3000 rpm
